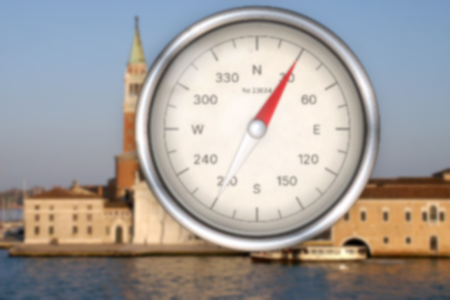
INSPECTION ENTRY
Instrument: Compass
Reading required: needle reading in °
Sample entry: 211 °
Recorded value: 30 °
